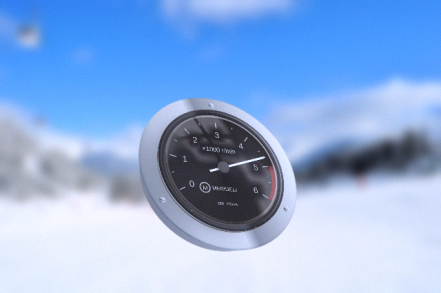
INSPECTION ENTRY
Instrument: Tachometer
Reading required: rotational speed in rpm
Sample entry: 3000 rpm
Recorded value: 4750 rpm
